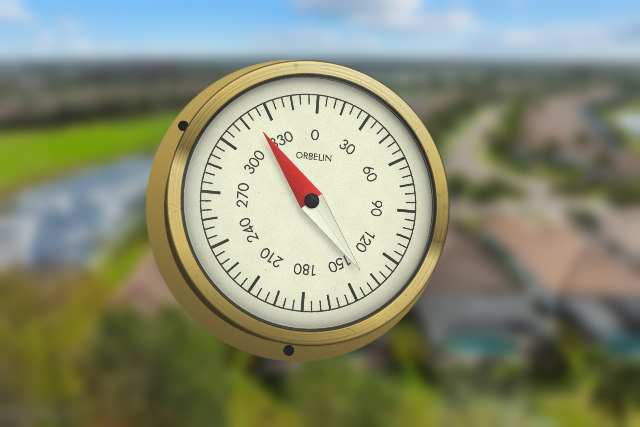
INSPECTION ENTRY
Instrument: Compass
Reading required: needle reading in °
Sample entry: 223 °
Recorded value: 320 °
